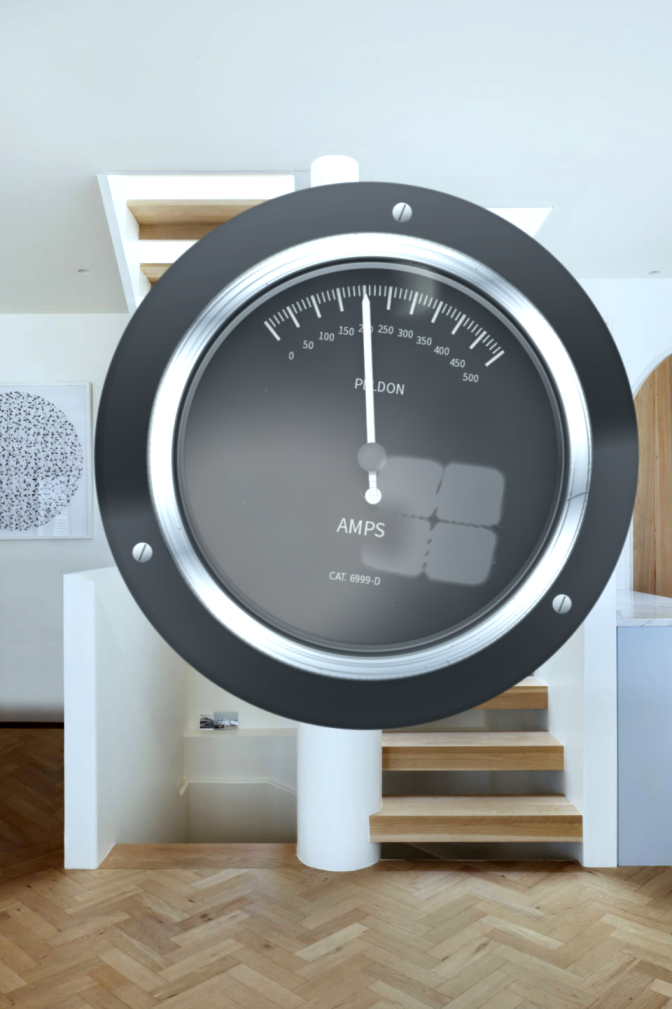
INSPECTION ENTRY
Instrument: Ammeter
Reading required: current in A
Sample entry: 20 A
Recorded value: 200 A
